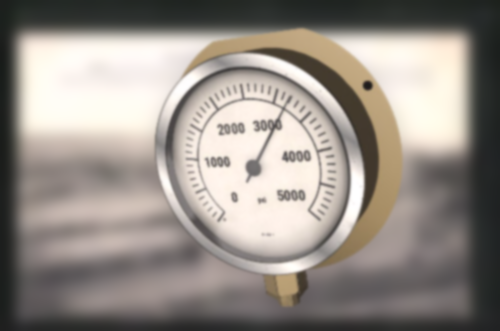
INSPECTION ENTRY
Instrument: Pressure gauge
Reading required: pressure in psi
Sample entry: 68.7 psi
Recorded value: 3200 psi
